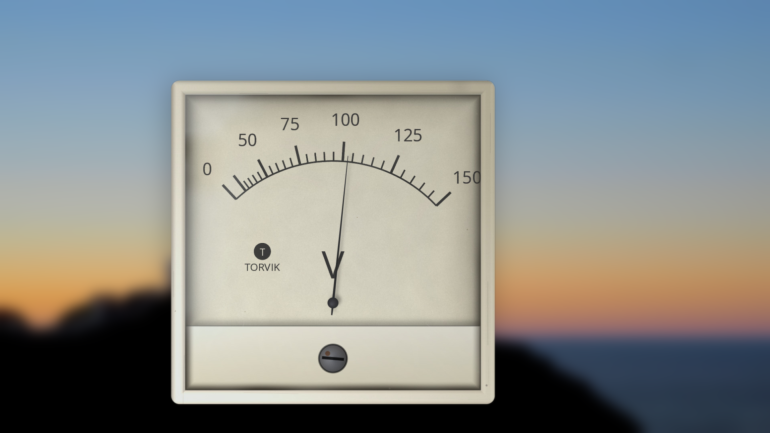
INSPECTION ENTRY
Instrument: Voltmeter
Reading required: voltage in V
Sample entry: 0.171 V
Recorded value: 102.5 V
